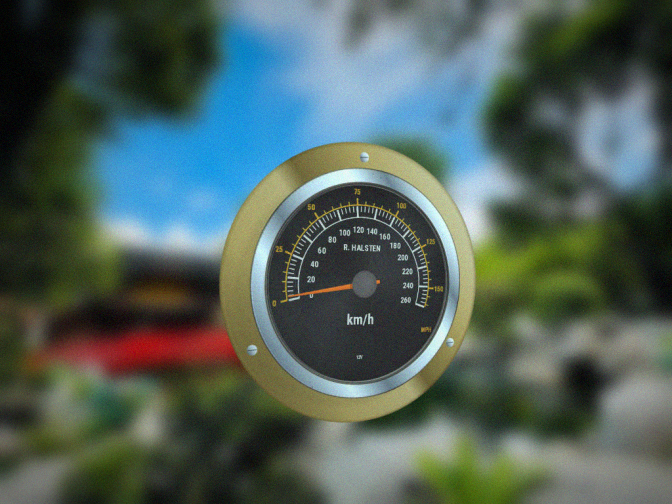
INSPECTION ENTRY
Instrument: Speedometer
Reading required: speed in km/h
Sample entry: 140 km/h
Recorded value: 4 km/h
